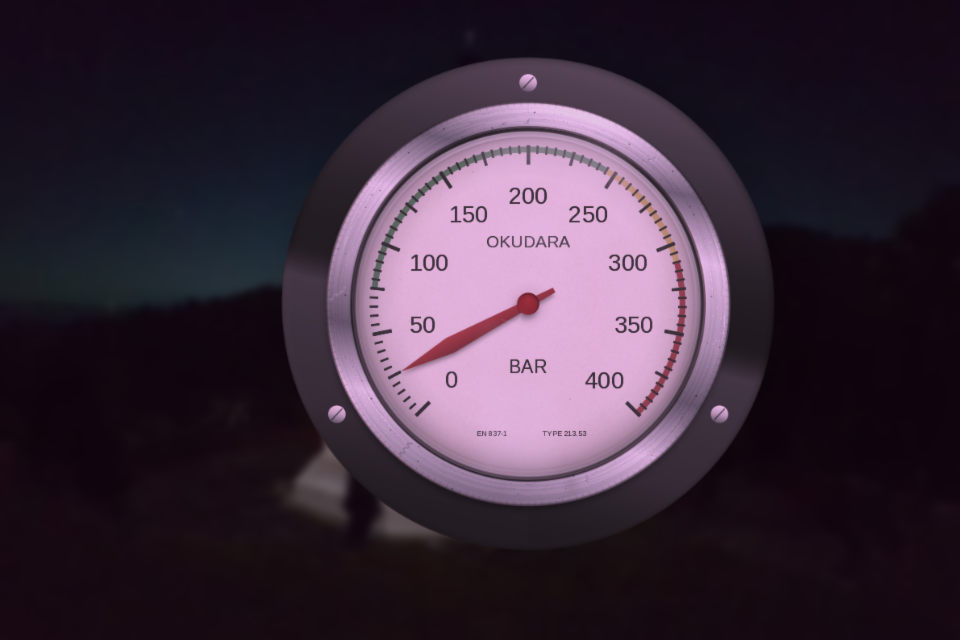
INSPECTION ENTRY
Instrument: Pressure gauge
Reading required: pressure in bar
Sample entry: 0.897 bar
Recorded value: 25 bar
